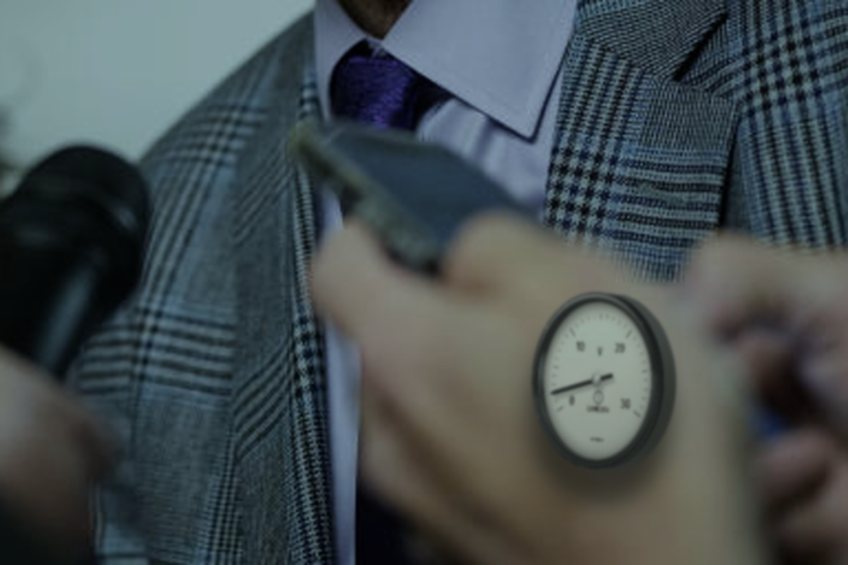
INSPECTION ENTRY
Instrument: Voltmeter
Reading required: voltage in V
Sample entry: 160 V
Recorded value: 2 V
